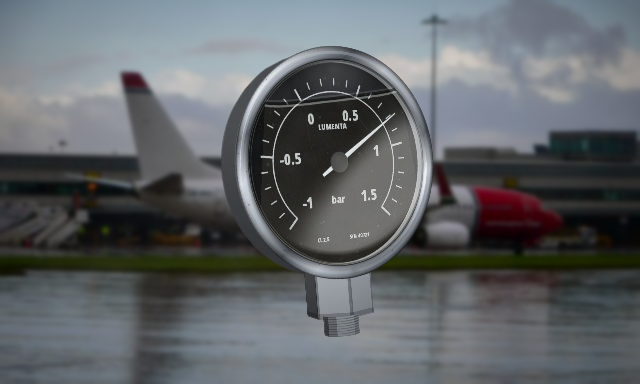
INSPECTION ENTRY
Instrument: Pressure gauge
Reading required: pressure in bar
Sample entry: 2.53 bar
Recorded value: 0.8 bar
